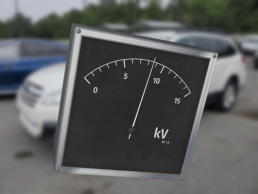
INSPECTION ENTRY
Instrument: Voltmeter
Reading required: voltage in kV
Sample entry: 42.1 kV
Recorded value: 8.5 kV
